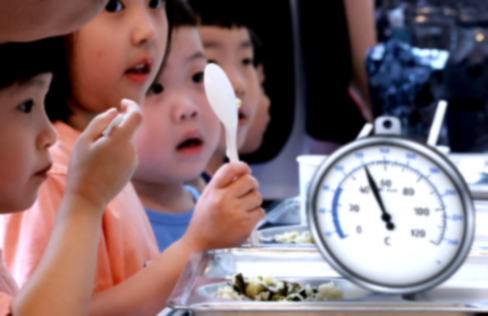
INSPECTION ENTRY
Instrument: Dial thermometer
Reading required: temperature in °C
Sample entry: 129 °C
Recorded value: 50 °C
